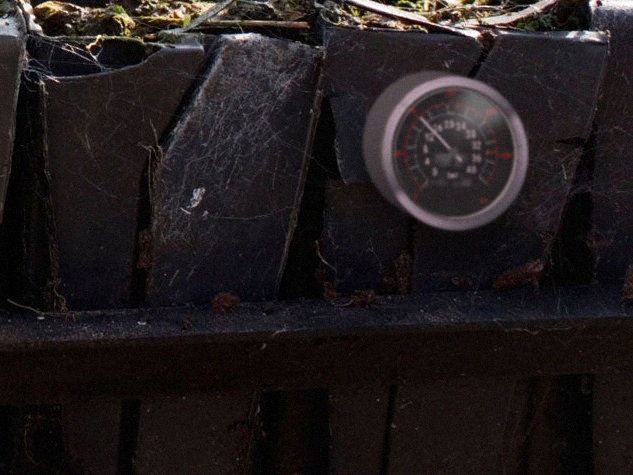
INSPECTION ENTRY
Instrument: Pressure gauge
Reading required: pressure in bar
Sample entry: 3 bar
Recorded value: 14 bar
